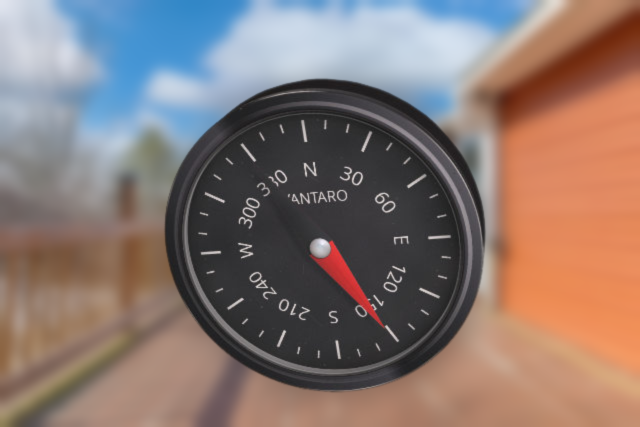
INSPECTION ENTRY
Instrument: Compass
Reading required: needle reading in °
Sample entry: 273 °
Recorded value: 150 °
